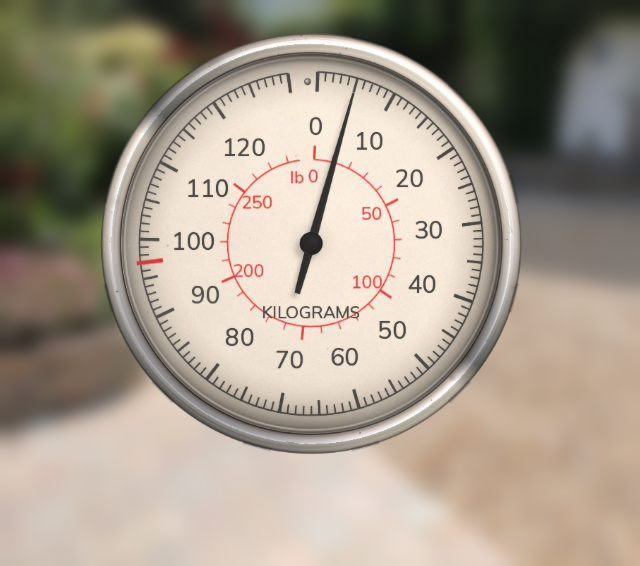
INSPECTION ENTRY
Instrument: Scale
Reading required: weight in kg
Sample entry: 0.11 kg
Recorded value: 5 kg
